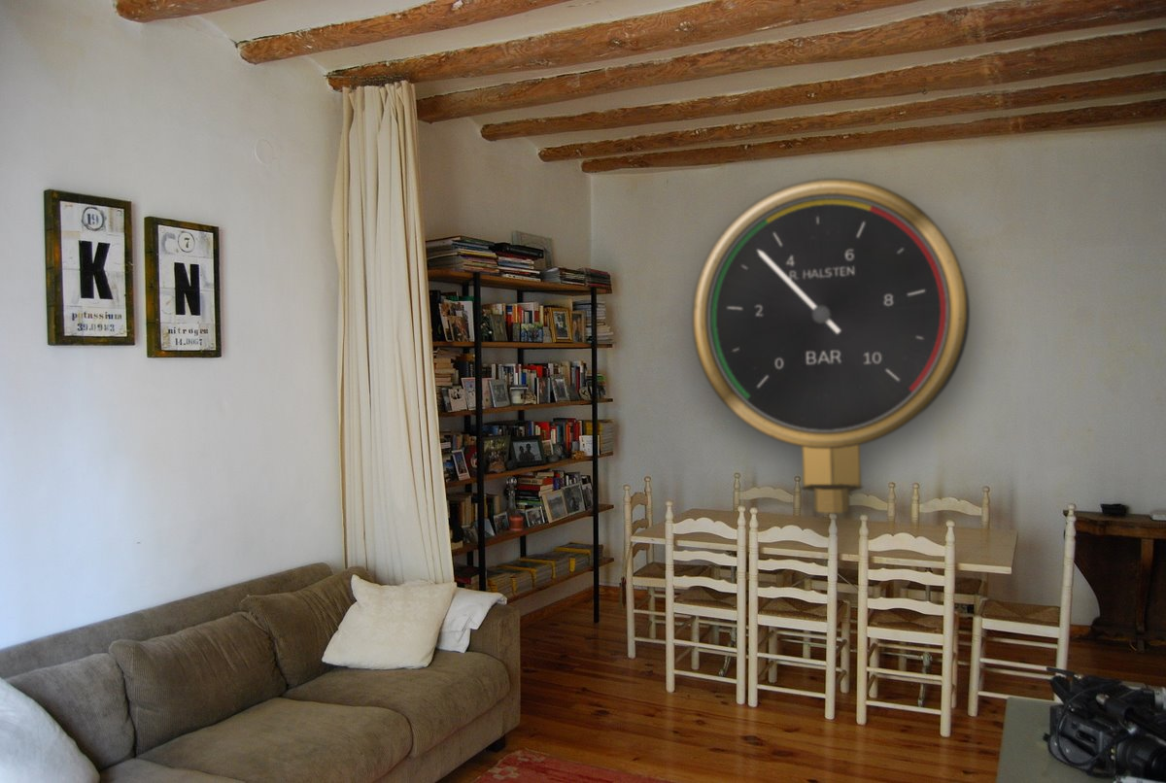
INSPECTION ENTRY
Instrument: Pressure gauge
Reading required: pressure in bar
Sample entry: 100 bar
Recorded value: 3.5 bar
